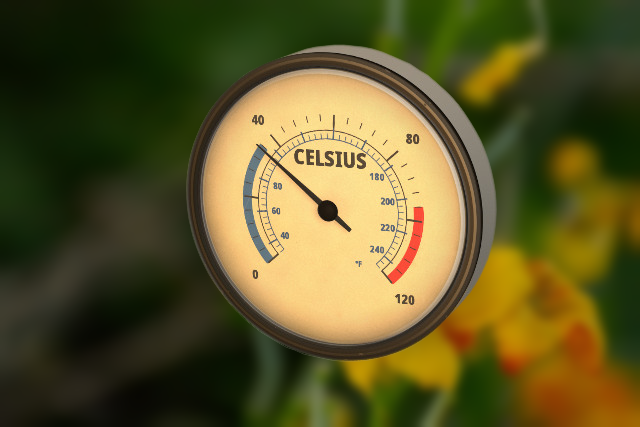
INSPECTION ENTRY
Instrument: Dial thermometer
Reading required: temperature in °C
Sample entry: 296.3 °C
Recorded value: 36 °C
